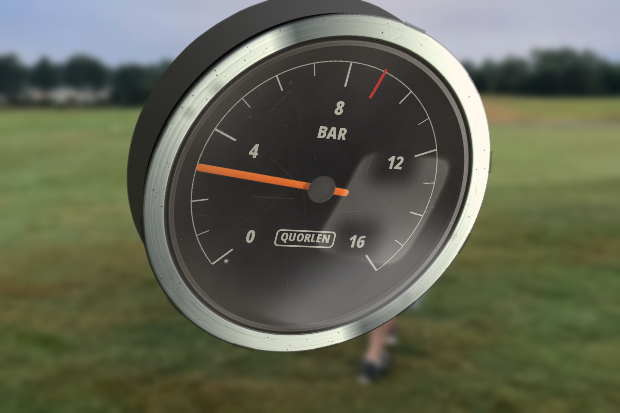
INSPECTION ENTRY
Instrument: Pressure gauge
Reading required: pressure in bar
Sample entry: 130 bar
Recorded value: 3 bar
